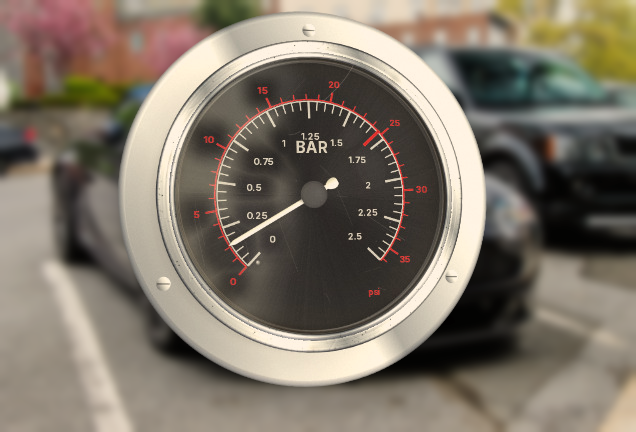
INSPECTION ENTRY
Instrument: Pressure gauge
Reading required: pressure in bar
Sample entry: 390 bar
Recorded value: 0.15 bar
